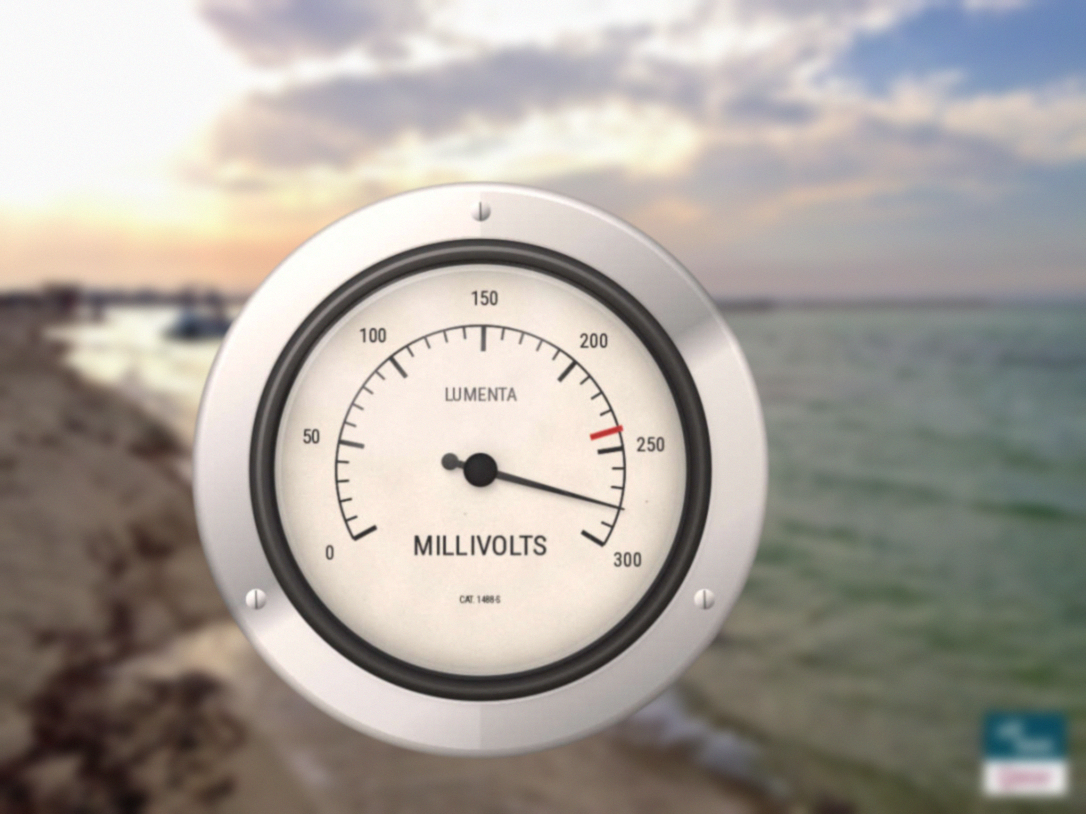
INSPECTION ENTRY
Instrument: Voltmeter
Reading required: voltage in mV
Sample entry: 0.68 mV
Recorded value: 280 mV
